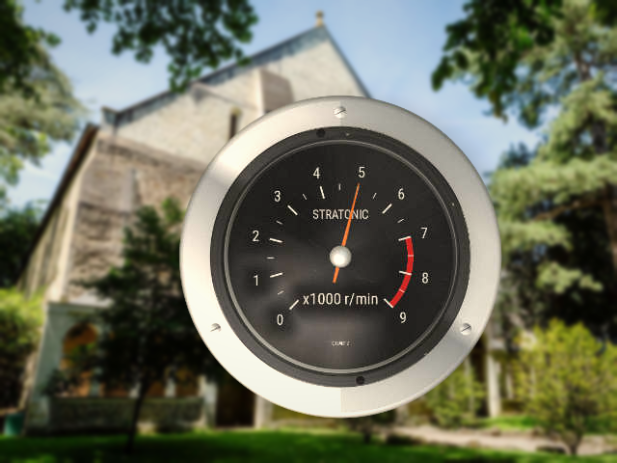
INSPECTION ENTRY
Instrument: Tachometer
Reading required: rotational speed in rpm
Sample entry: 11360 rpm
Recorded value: 5000 rpm
